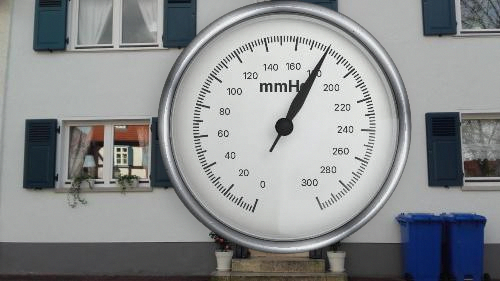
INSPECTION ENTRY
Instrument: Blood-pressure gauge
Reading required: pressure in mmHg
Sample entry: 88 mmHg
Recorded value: 180 mmHg
